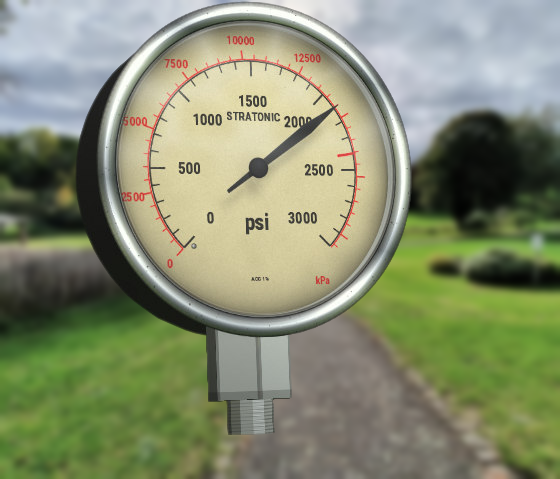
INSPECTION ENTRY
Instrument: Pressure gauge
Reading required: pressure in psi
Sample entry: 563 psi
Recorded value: 2100 psi
